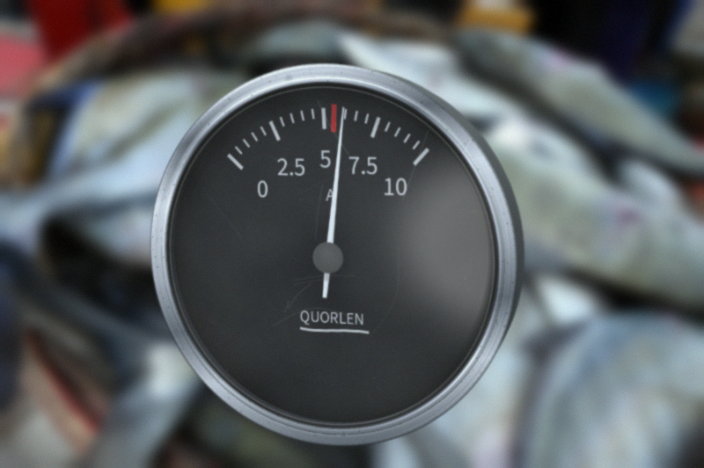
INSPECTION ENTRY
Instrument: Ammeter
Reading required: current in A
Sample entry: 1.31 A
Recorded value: 6 A
